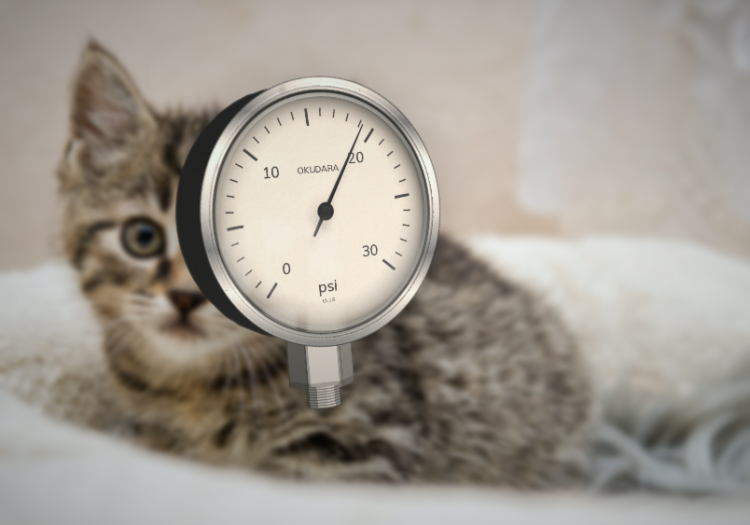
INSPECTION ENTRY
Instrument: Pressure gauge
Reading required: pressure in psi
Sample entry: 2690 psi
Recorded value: 19 psi
